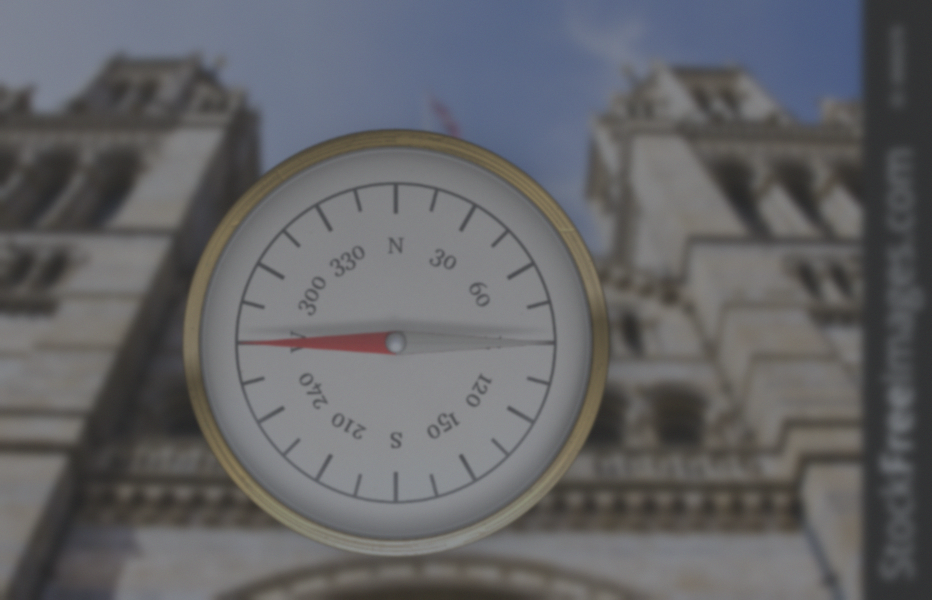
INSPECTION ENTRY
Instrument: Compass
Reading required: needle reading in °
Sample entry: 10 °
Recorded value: 270 °
